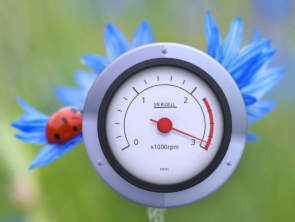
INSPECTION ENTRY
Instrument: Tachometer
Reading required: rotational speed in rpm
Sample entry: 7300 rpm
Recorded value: 2900 rpm
